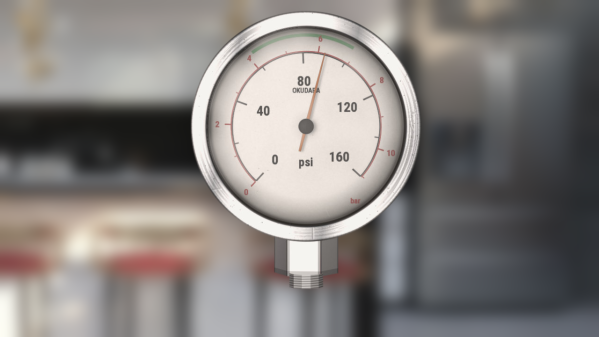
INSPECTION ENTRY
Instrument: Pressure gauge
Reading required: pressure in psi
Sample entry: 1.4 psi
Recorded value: 90 psi
